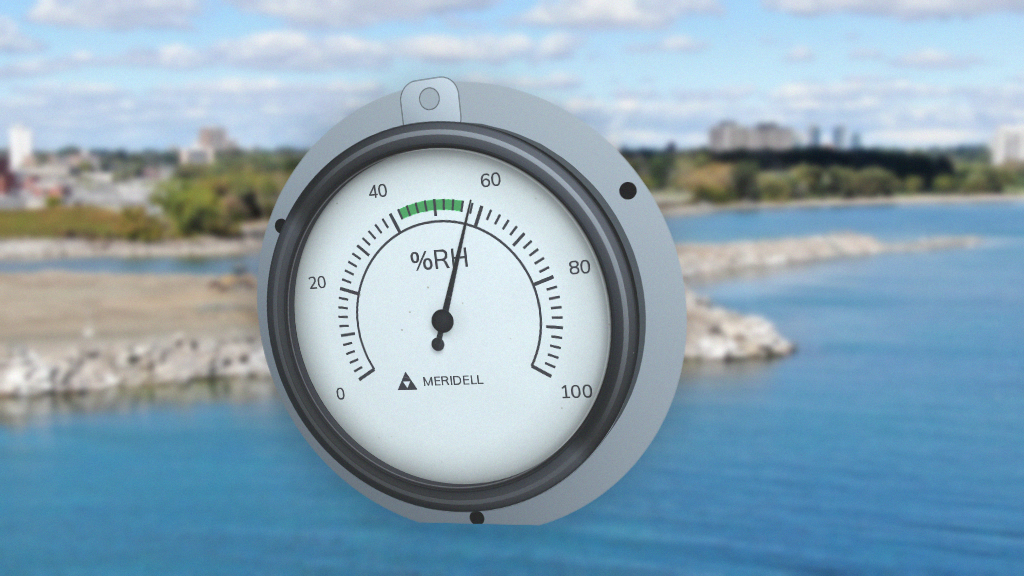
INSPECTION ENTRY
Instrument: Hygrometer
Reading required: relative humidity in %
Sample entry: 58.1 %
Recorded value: 58 %
